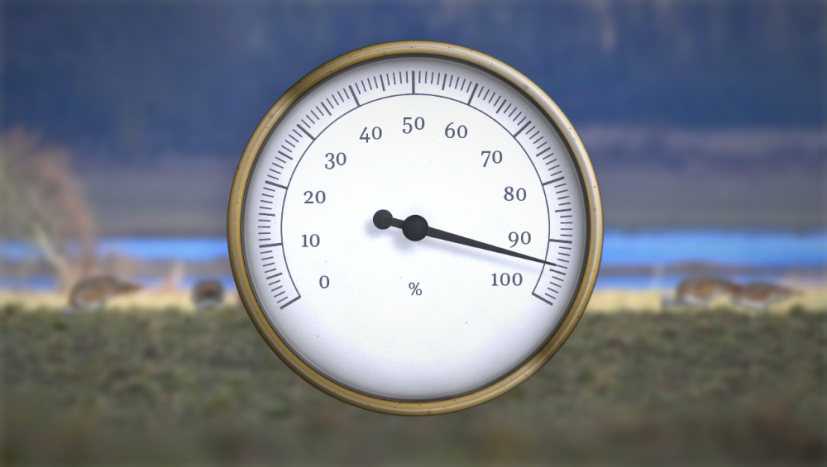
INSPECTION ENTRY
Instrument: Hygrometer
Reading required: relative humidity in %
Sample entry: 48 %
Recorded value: 94 %
